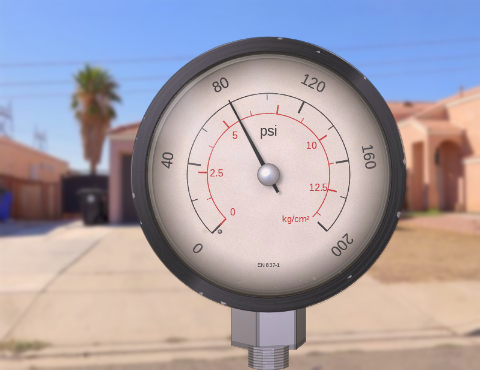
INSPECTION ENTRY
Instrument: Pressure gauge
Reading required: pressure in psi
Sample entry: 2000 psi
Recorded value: 80 psi
